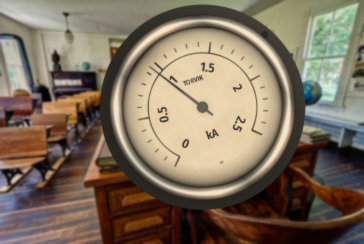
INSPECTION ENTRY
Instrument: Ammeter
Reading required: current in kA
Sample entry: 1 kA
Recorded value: 0.95 kA
